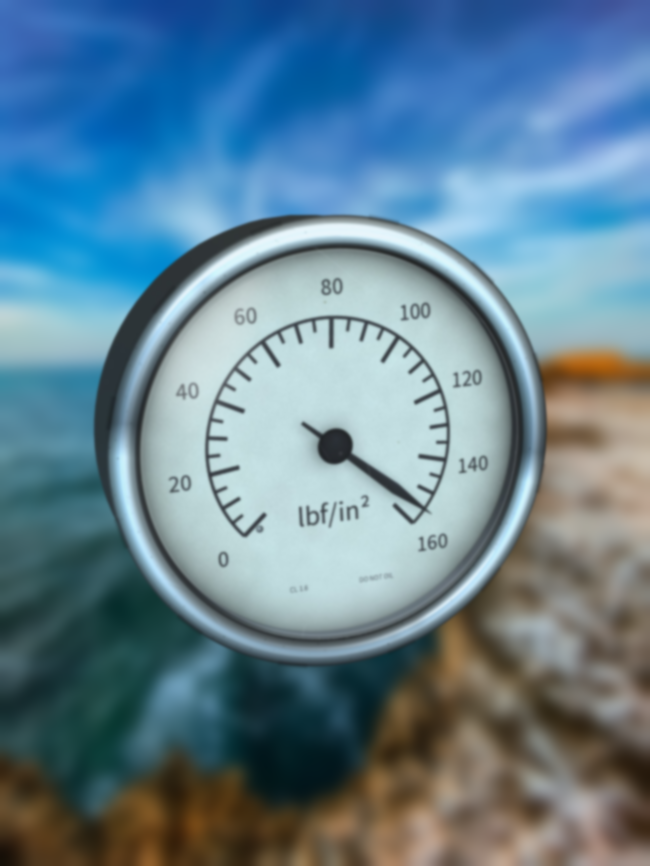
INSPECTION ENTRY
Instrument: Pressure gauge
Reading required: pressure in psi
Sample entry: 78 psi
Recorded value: 155 psi
